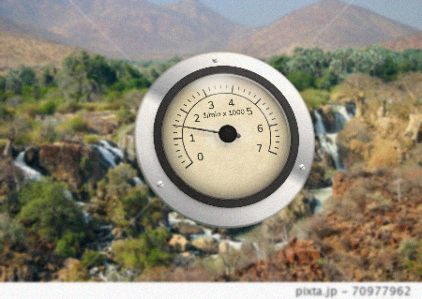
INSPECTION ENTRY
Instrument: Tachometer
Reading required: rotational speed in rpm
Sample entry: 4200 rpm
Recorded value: 1400 rpm
